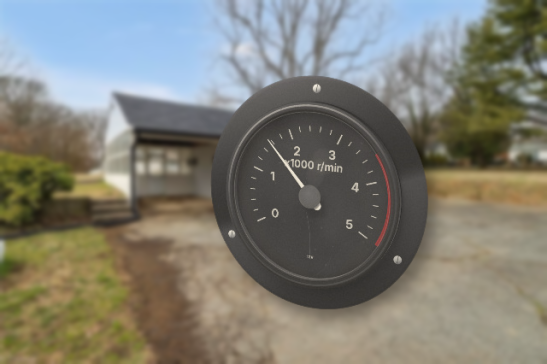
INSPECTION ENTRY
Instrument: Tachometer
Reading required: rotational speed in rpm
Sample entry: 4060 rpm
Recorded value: 1600 rpm
